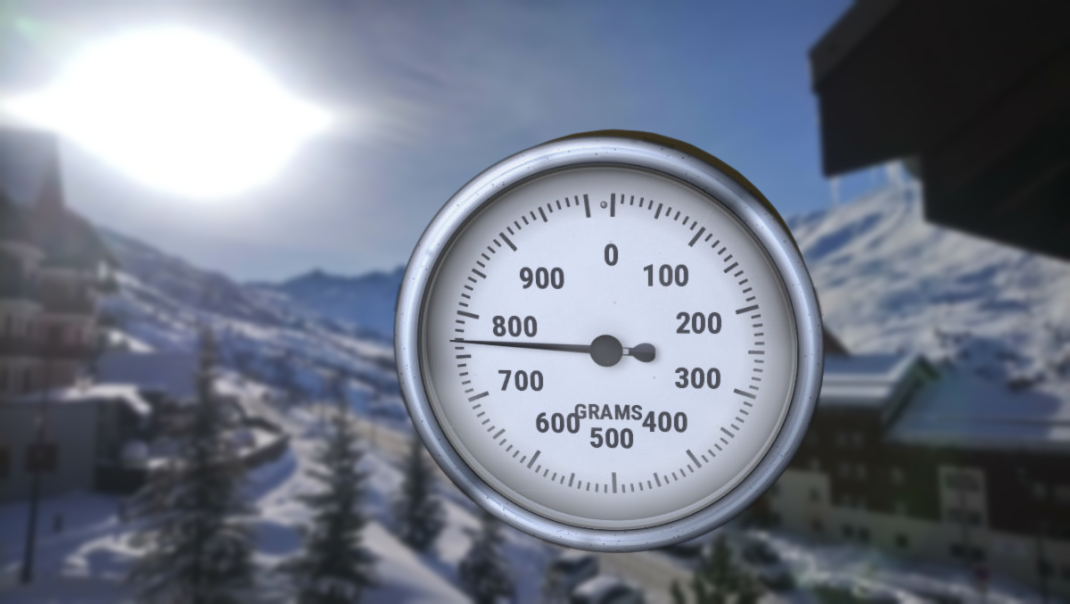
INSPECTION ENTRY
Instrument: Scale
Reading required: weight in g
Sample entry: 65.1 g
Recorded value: 770 g
